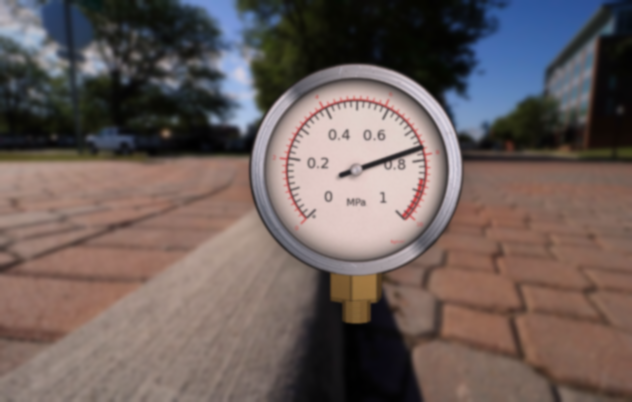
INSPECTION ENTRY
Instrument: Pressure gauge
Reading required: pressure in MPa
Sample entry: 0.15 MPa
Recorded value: 0.76 MPa
